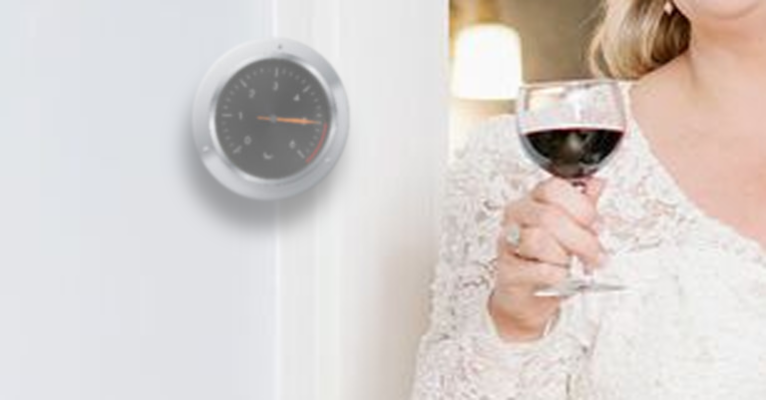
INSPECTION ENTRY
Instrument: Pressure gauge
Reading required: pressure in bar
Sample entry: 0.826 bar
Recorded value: 5 bar
